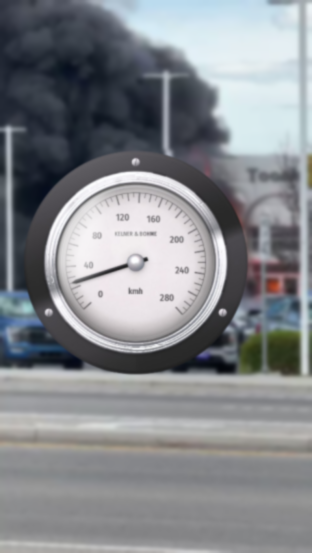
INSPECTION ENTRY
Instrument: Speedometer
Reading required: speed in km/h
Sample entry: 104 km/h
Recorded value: 25 km/h
